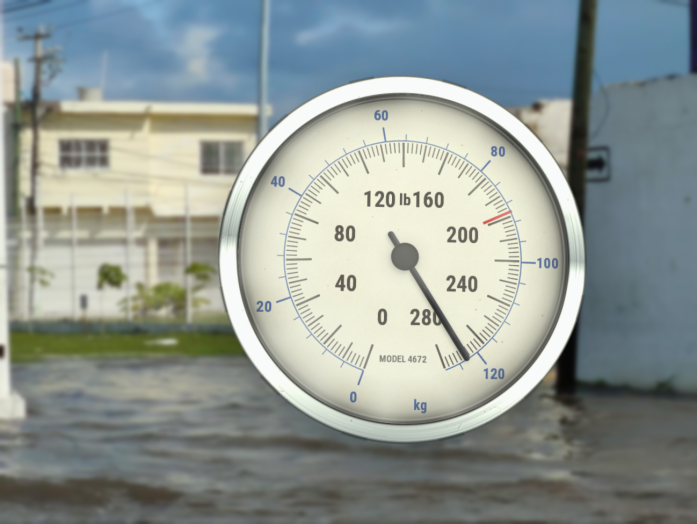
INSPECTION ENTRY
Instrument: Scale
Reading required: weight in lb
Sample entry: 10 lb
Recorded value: 270 lb
